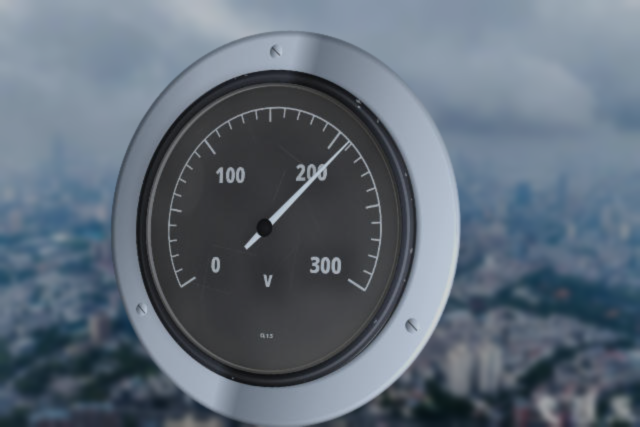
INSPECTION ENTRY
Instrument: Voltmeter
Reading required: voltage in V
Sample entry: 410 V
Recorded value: 210 V
